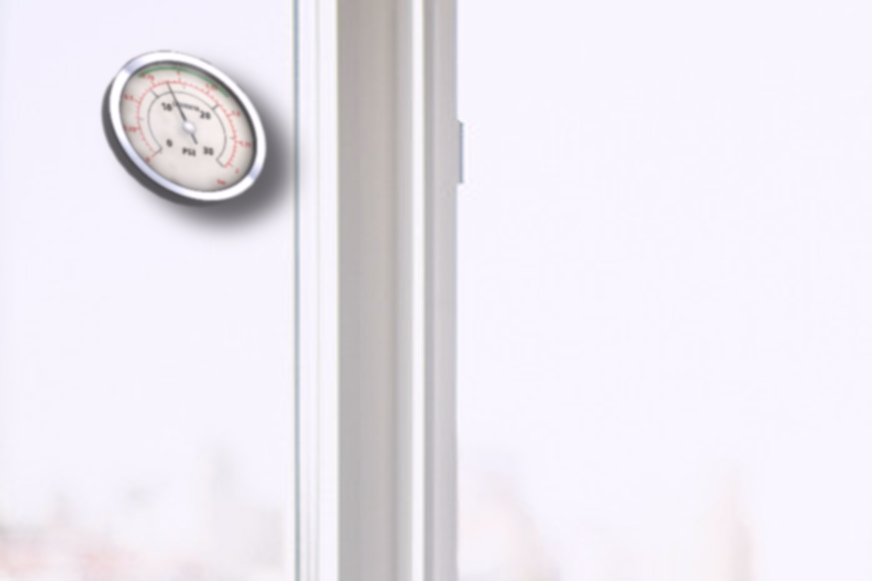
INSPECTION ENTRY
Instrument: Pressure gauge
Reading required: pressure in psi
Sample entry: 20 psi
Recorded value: 12.5 psi
